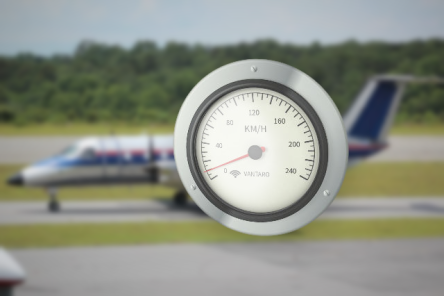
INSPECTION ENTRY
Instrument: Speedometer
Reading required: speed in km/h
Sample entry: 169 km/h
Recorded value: 10 km/h
